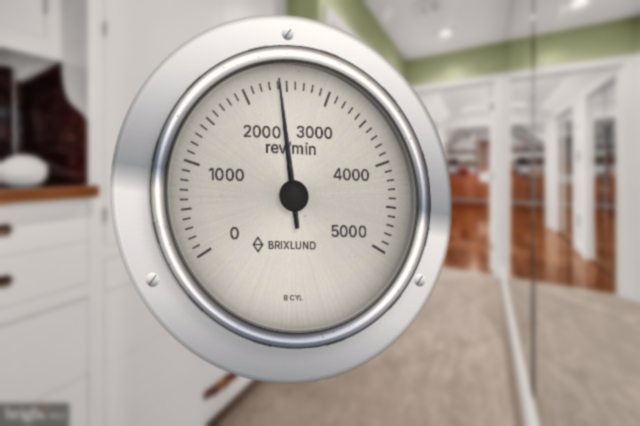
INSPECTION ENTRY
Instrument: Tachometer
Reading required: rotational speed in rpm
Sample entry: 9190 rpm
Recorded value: 2400 rpm
